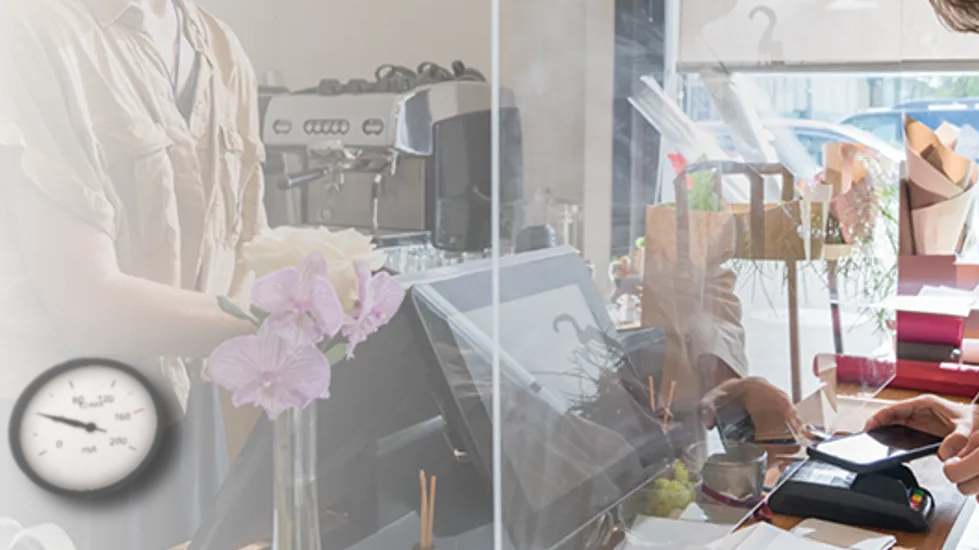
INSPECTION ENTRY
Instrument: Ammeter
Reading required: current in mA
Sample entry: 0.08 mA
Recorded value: 40 mA
